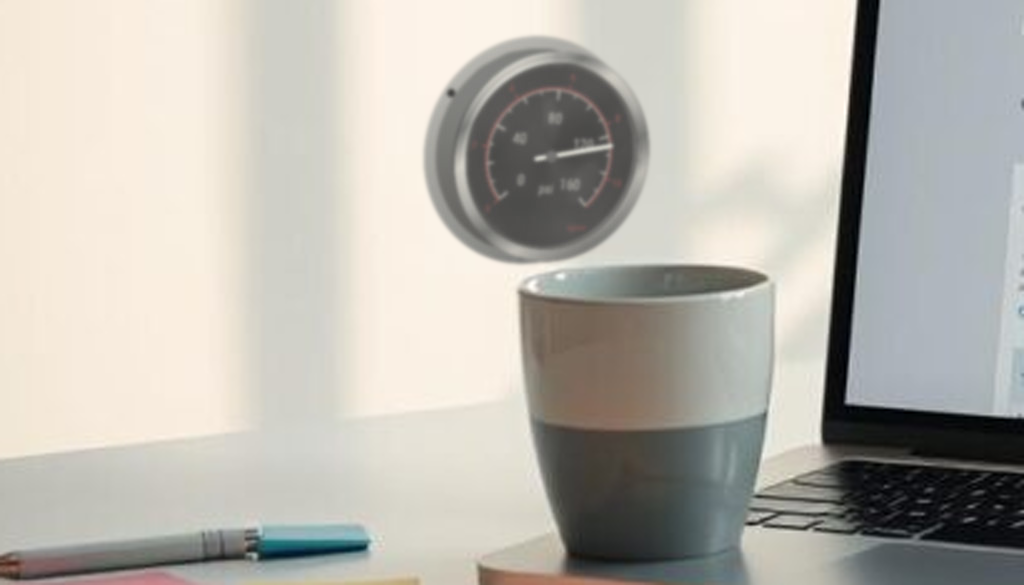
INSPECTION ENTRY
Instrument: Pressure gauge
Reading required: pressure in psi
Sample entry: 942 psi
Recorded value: 125 psi
